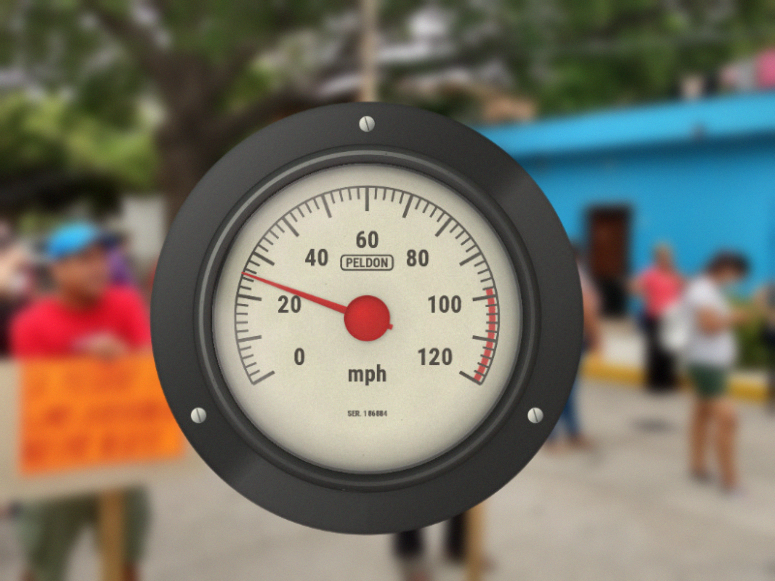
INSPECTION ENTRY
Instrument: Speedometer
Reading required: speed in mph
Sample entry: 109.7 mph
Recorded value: 25 mph
